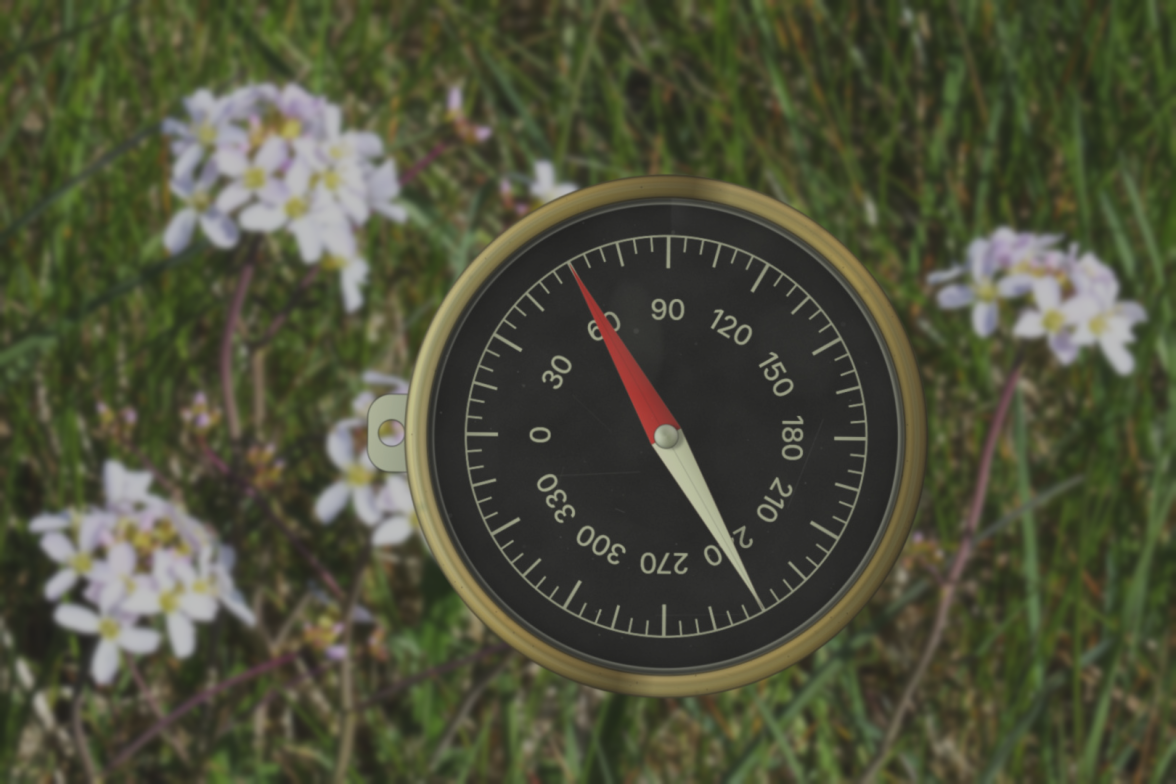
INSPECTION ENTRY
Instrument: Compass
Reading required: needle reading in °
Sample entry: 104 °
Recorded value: 60 °
